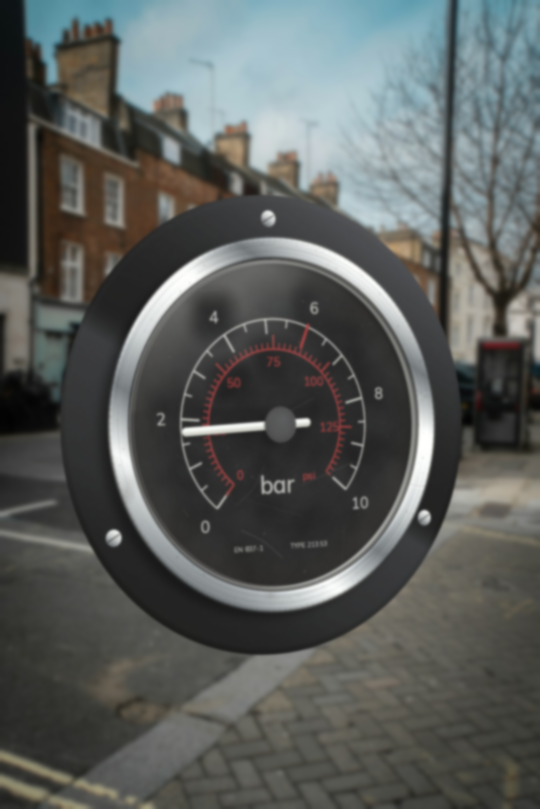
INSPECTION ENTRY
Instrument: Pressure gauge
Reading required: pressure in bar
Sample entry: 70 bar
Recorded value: 1.75 bar
